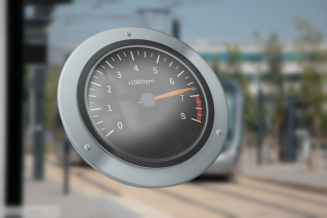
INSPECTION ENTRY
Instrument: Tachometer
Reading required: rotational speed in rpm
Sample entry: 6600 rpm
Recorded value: 6750 rpm
